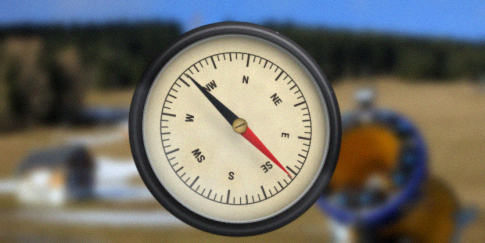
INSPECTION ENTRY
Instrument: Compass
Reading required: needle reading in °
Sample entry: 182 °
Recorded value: 125 °
